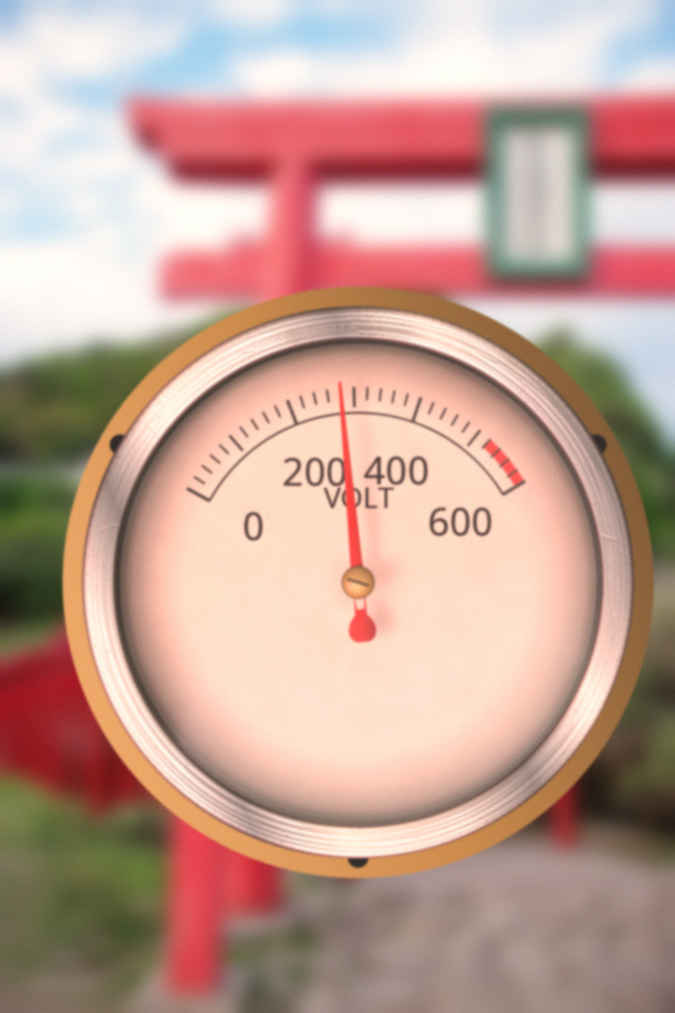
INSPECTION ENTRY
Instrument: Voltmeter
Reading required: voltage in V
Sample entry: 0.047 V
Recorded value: 280 V
